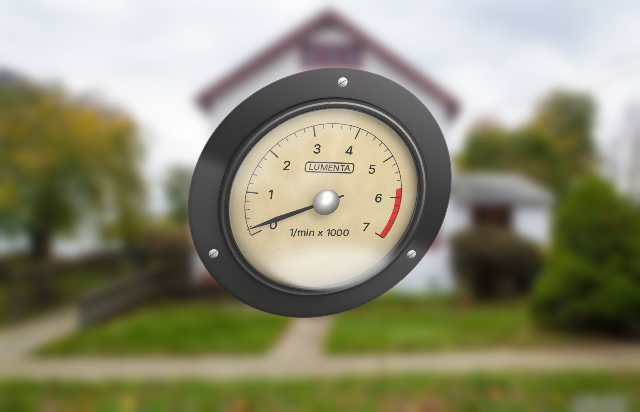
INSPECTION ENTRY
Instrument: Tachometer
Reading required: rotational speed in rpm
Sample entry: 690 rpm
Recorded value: 200 rpm
